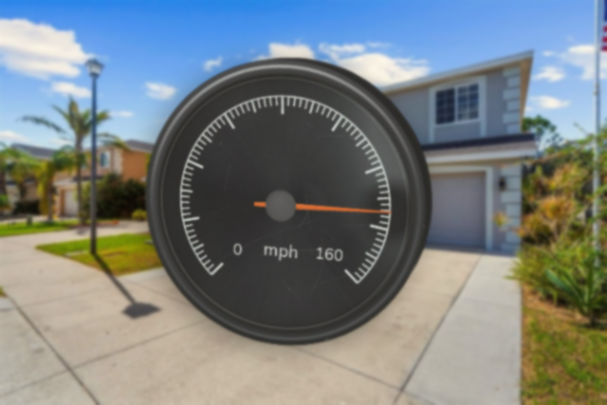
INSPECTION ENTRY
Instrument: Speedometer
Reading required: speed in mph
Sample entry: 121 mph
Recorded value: 134 mph
